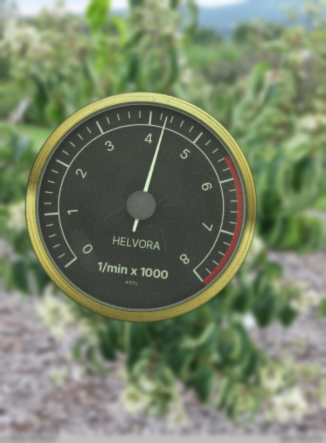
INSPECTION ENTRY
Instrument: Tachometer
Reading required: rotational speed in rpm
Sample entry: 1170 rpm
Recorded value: 4300 rpm
